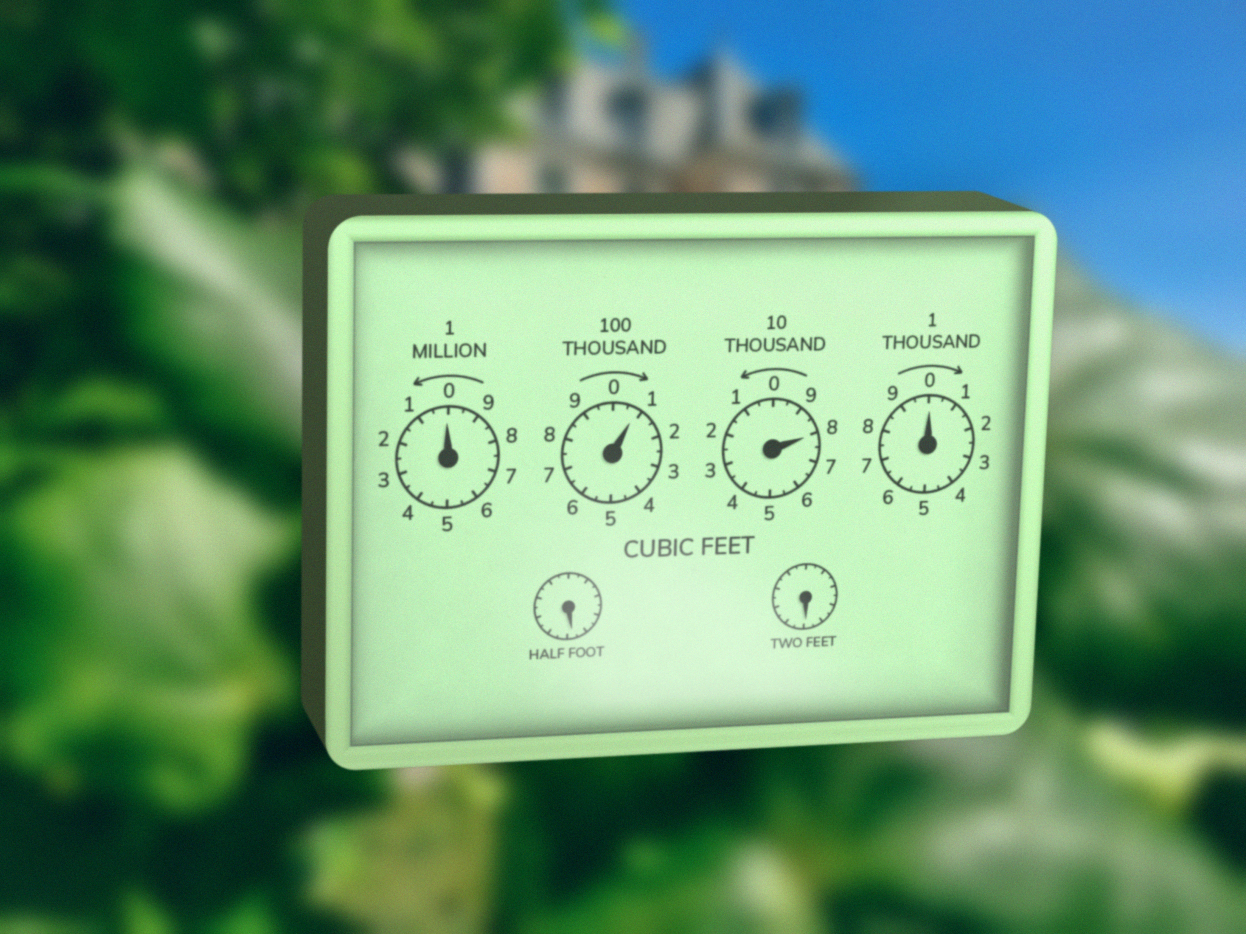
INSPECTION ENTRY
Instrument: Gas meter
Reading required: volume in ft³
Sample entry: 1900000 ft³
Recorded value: 8000 ft³
